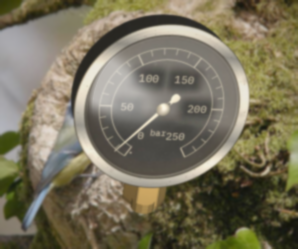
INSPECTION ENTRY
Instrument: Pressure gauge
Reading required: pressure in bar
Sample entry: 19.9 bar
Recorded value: 10 bar
